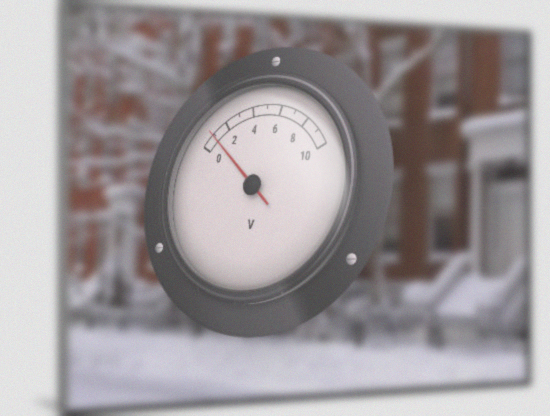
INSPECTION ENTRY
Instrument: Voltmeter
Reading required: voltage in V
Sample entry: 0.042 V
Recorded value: 1 V
